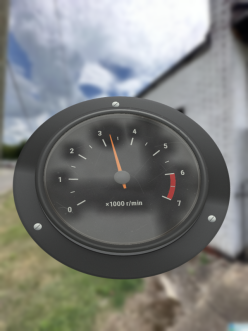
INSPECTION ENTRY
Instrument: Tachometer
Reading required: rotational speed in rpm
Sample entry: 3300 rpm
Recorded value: 3250 rpm
